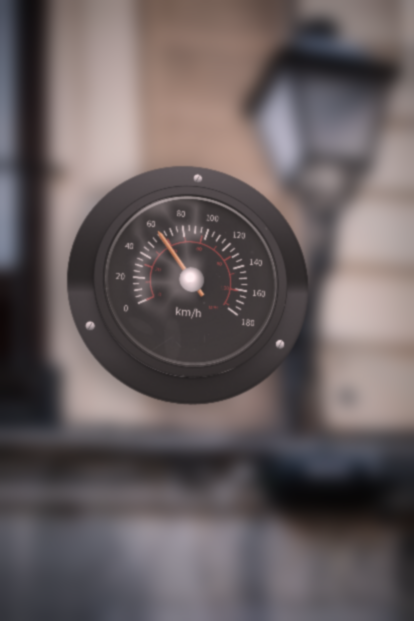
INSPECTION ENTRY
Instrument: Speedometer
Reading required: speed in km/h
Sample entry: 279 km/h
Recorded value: 60 km/h
